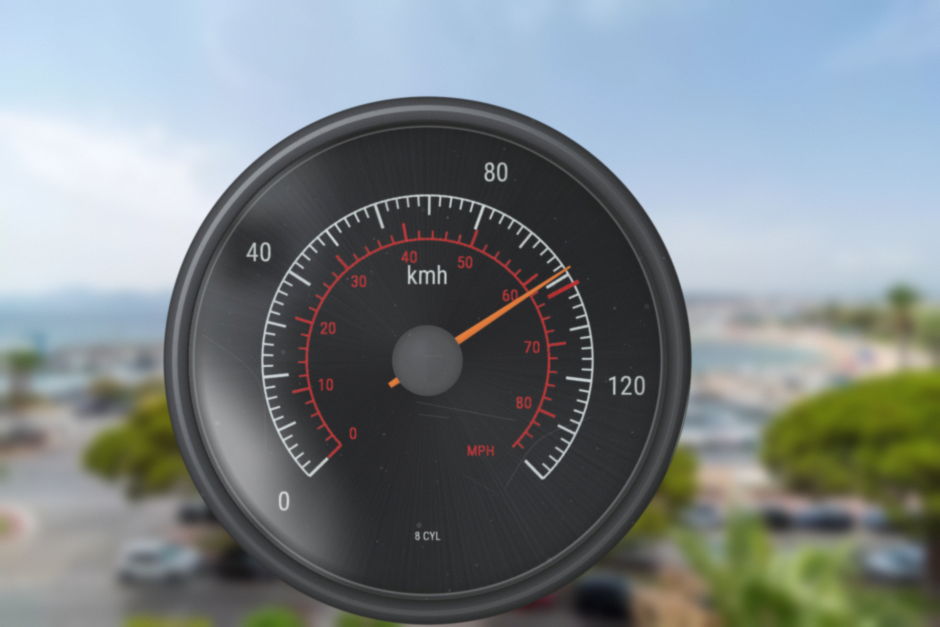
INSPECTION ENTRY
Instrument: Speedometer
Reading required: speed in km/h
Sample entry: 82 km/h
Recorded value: 99 km/h
